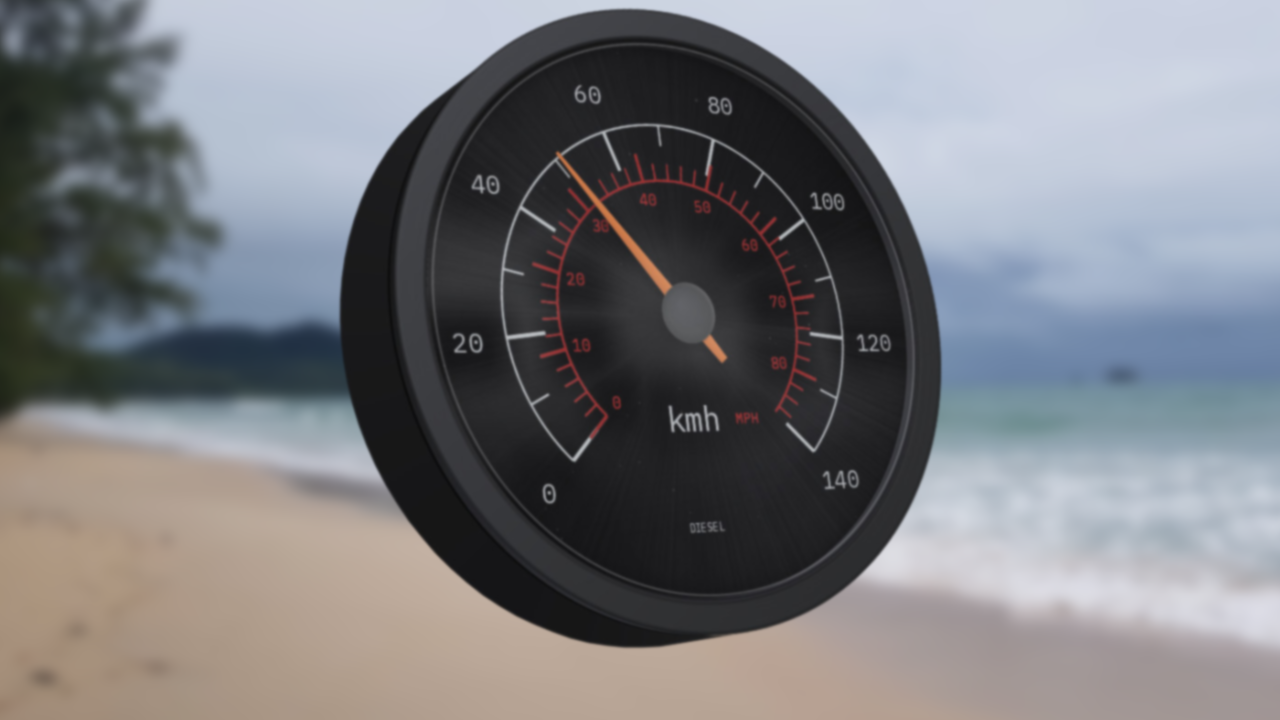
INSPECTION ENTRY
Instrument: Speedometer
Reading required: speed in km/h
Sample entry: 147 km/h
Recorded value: 50 km/h
